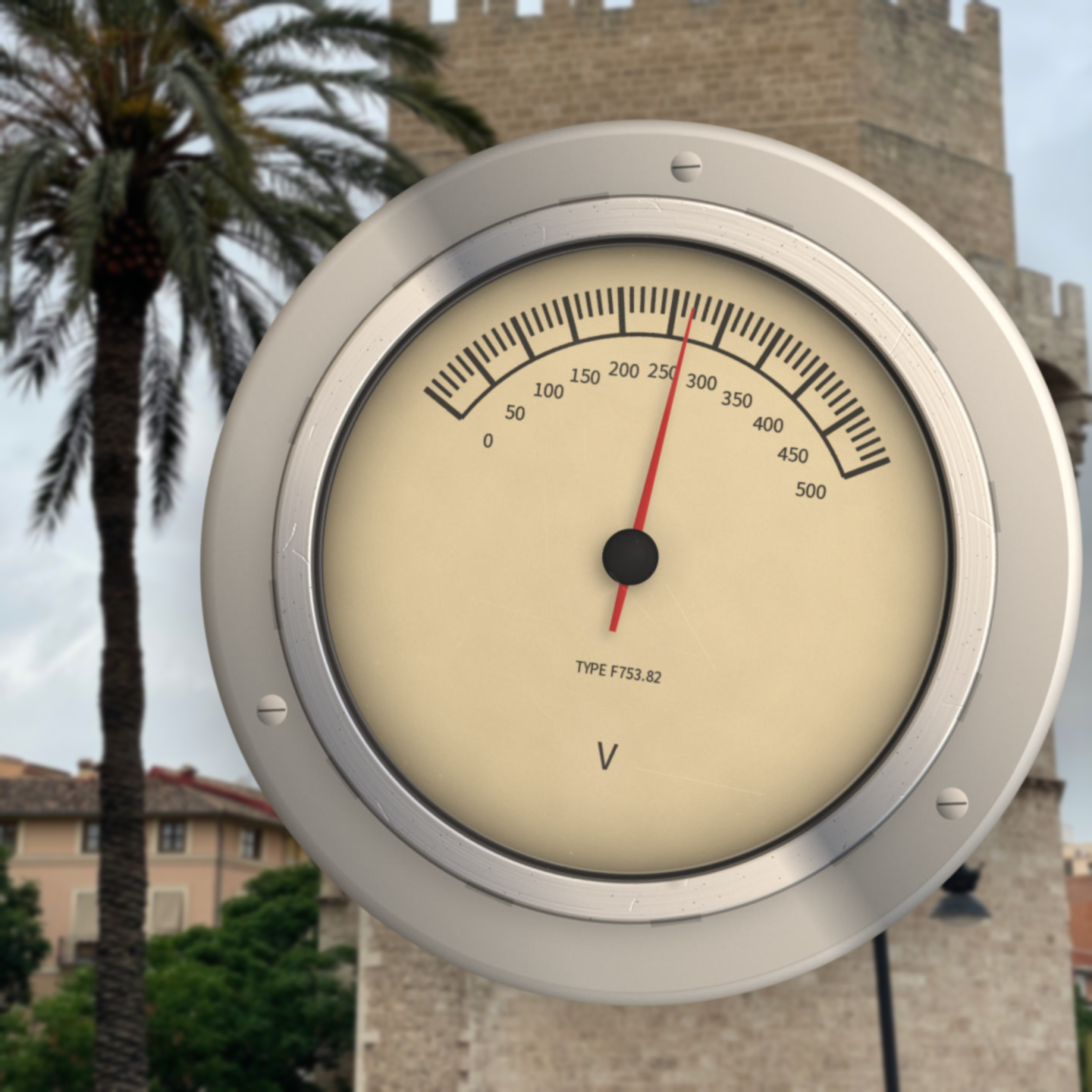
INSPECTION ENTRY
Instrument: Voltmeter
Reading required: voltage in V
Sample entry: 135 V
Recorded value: 270 V
